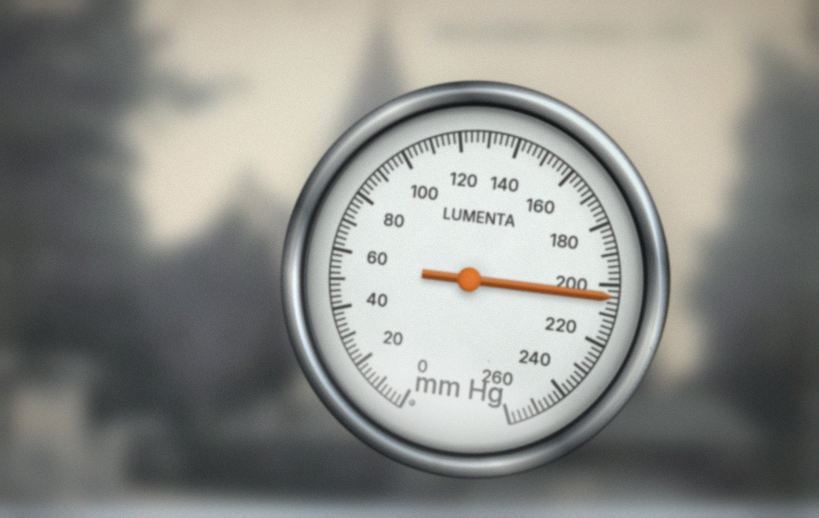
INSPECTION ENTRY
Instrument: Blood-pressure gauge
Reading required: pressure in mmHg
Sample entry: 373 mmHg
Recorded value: 204 mmHg
